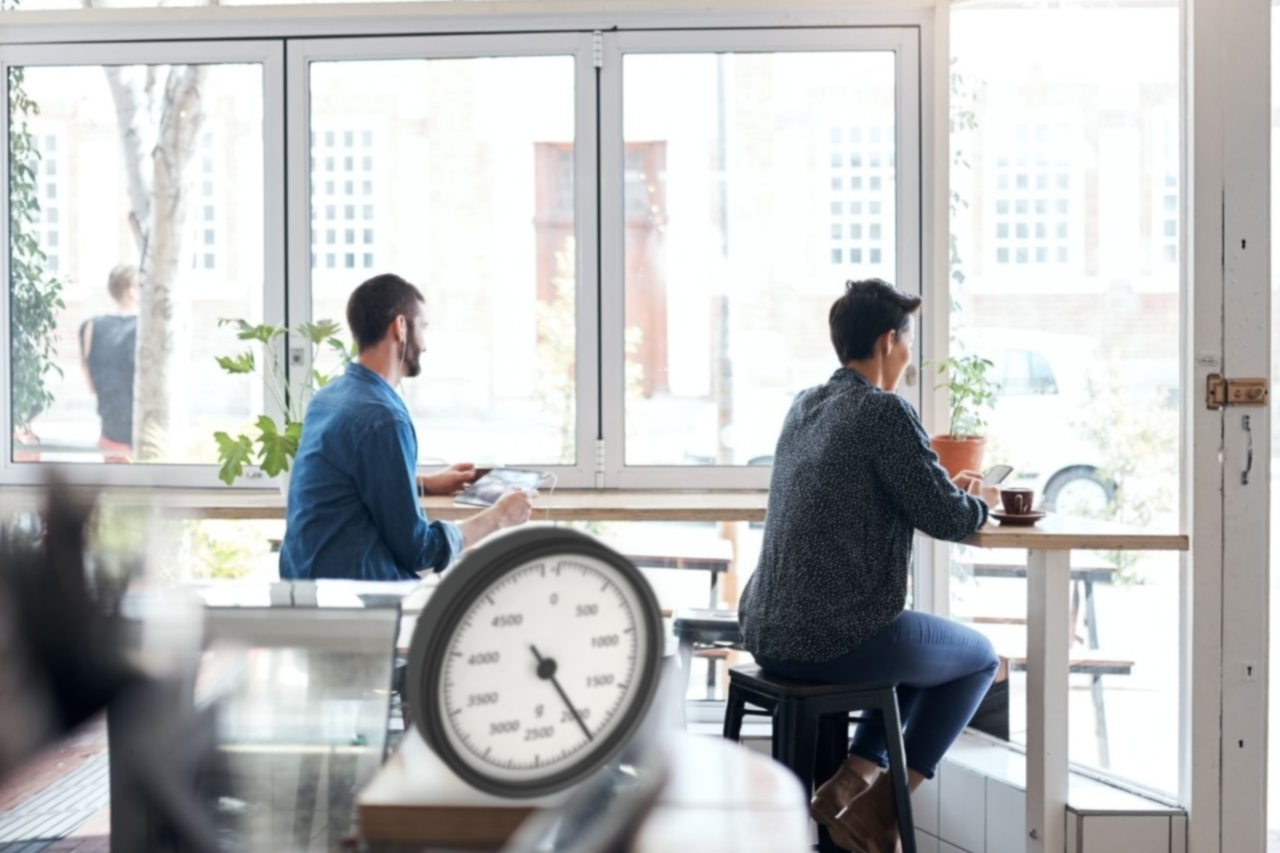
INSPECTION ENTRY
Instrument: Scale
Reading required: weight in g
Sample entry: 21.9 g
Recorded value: 2000 g
